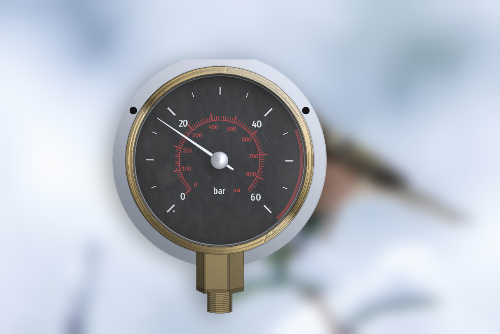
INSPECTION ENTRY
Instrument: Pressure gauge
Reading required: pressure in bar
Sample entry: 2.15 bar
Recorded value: 17.5 bar
